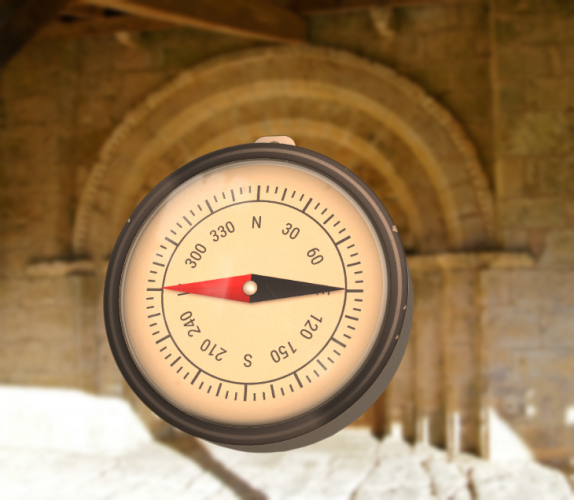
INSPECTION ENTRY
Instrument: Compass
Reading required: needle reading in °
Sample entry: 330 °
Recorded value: 270 °
